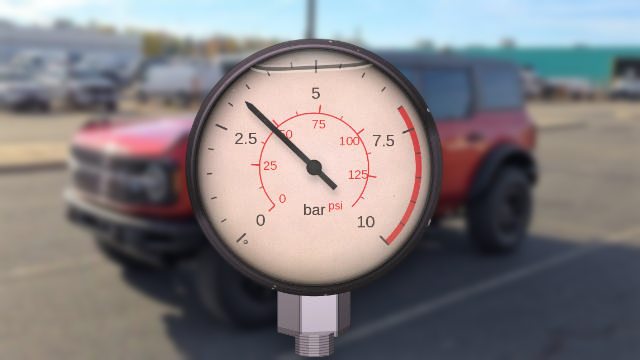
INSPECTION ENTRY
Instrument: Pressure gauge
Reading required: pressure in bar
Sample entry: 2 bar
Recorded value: 3.25 bar
